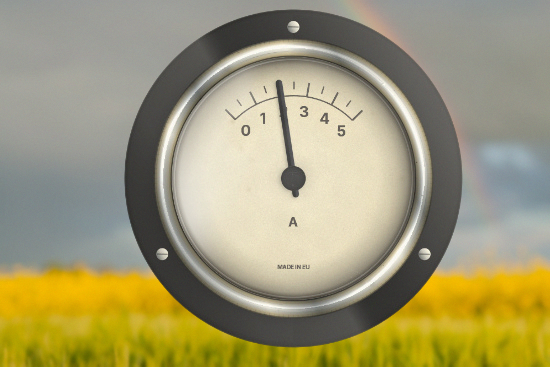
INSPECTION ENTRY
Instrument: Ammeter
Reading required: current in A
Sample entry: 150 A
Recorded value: 2 A
